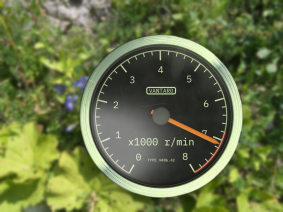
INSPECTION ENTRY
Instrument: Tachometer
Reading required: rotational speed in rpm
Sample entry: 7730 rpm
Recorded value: 7100 rpm
